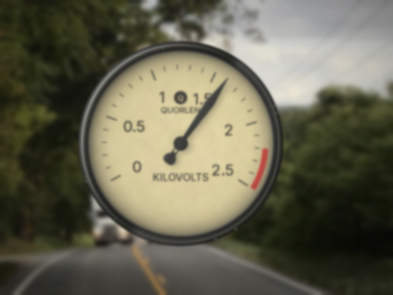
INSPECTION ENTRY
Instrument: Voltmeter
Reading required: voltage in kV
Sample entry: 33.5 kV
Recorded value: 1.6 kV
